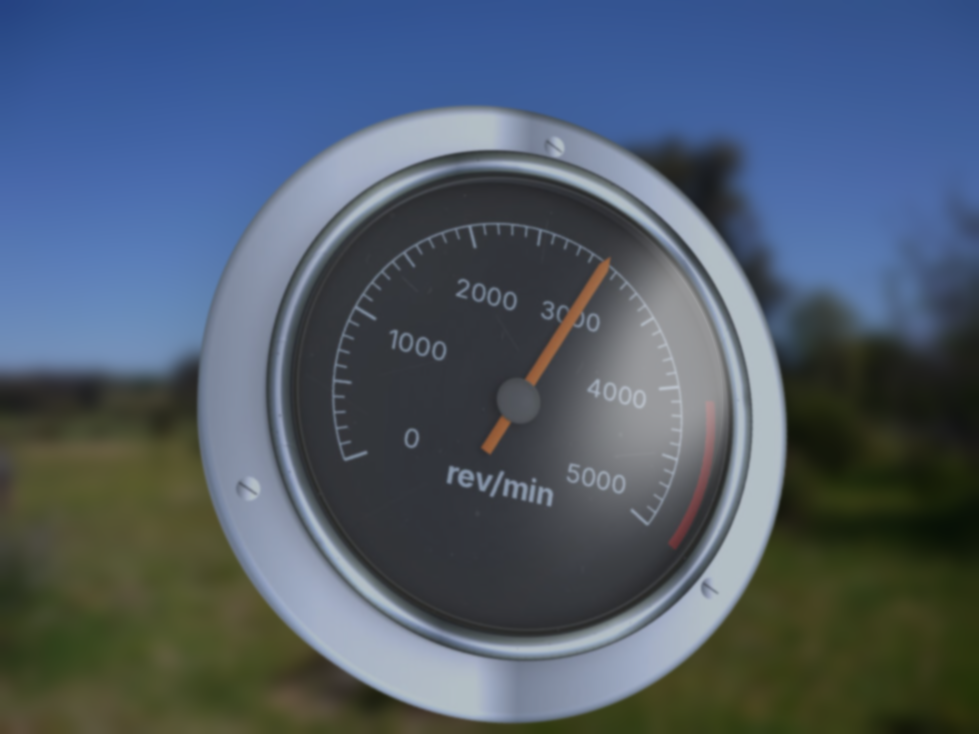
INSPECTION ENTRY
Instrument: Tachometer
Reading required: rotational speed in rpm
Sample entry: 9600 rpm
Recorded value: 3000 rpm
